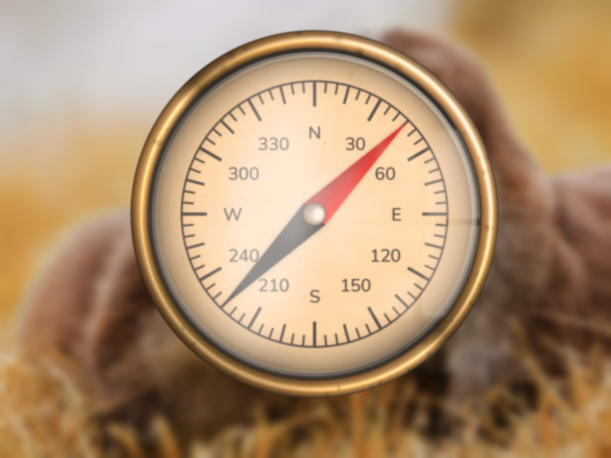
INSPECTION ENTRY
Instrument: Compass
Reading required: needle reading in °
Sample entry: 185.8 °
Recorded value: 45 °
